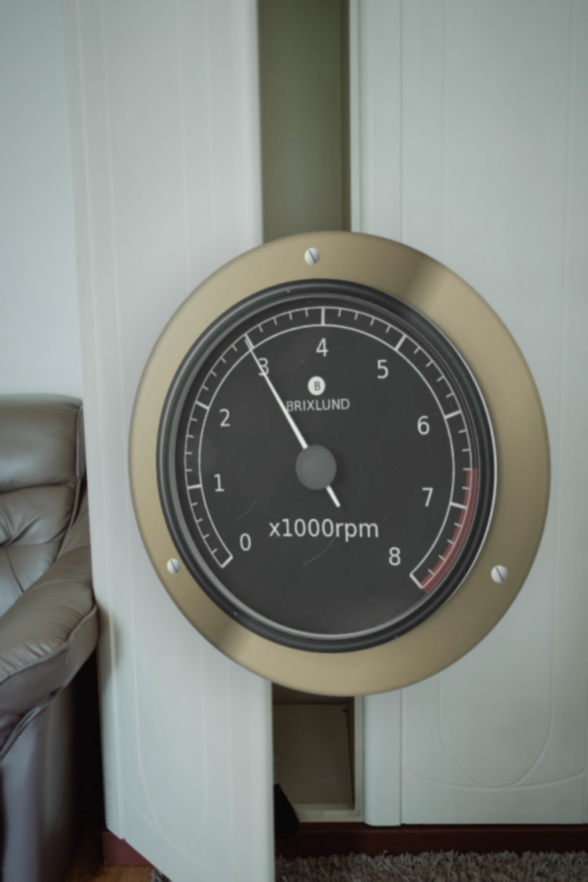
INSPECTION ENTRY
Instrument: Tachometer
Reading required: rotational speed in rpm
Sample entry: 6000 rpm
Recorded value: 3000 rpm
